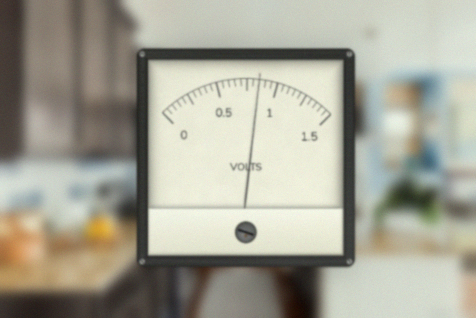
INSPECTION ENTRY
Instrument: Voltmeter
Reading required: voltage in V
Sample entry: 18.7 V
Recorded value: 0.85 V
